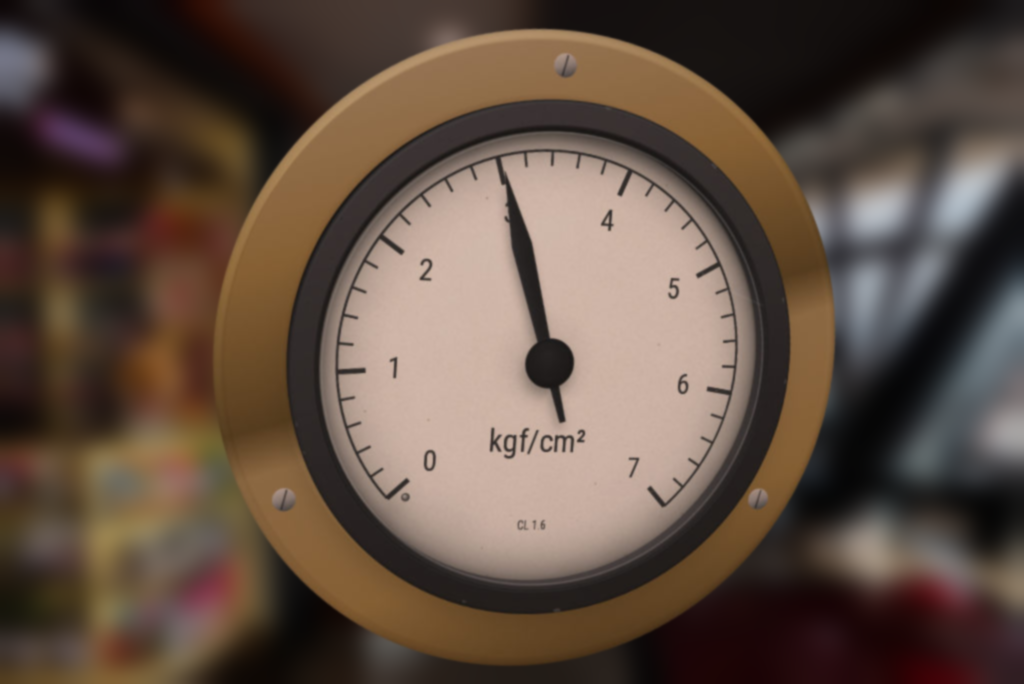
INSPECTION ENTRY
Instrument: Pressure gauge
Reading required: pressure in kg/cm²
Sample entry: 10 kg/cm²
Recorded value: 3 kg/cm²
